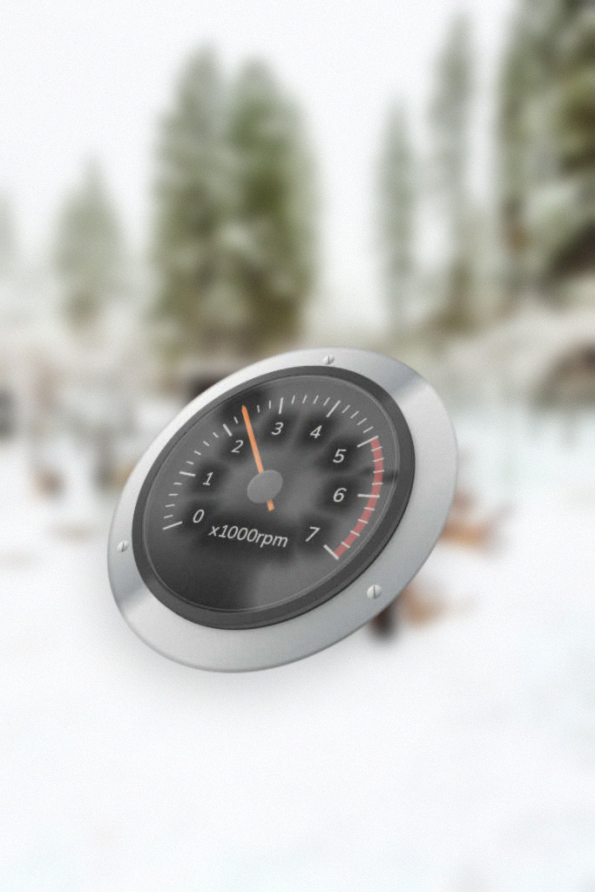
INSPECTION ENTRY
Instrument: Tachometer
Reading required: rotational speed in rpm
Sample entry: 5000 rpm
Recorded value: 2400 rpm
